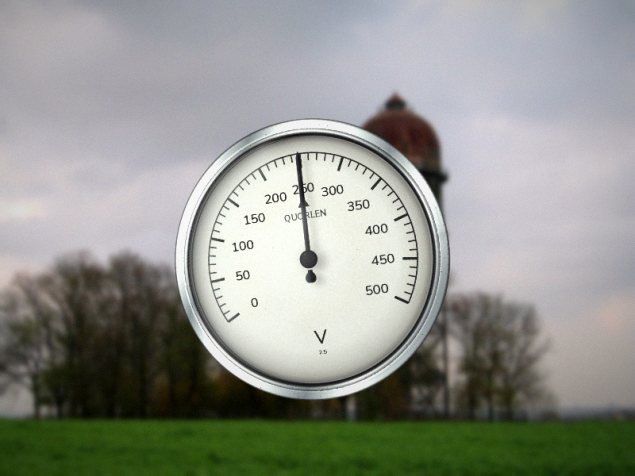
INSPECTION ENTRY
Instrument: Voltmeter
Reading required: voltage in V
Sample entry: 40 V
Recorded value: 250 V
